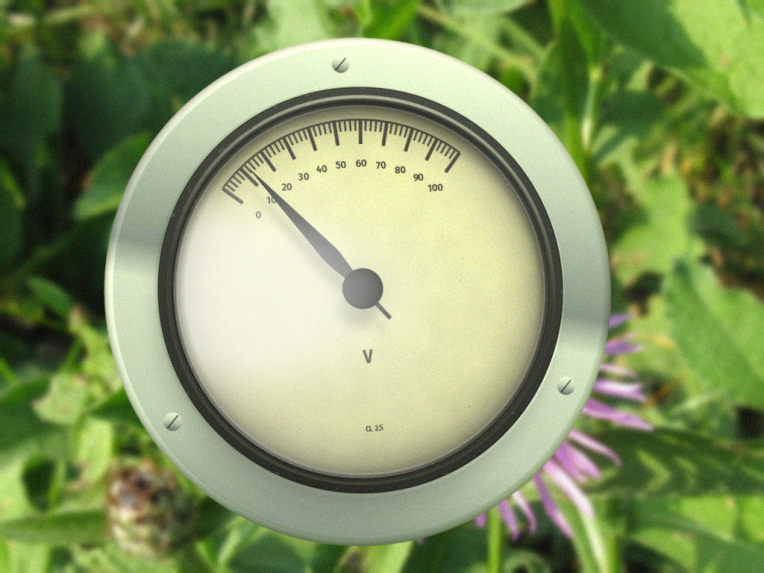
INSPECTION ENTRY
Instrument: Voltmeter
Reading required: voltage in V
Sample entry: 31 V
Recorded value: 12 V
